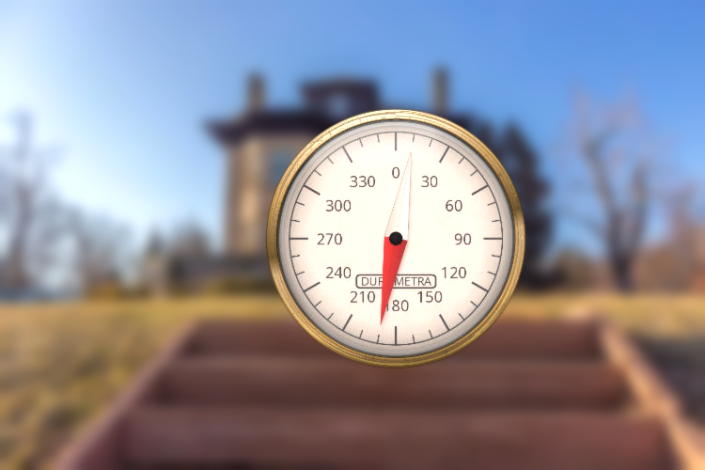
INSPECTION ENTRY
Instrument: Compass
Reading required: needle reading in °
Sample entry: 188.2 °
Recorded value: 190 °
